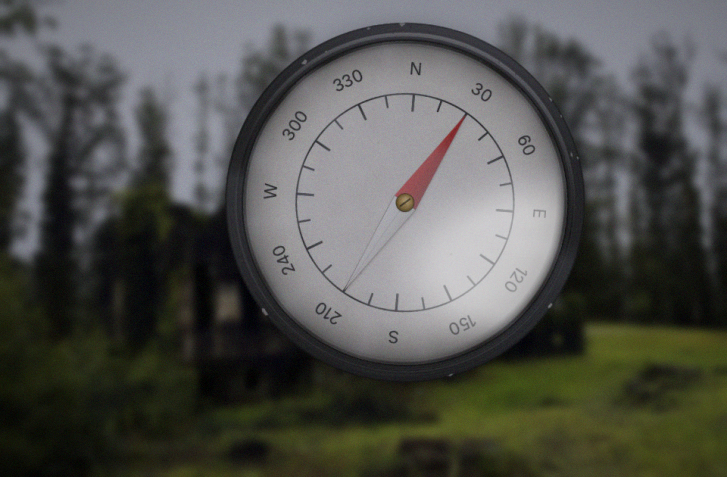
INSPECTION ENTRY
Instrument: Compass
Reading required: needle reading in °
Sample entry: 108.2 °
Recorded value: 30 °
